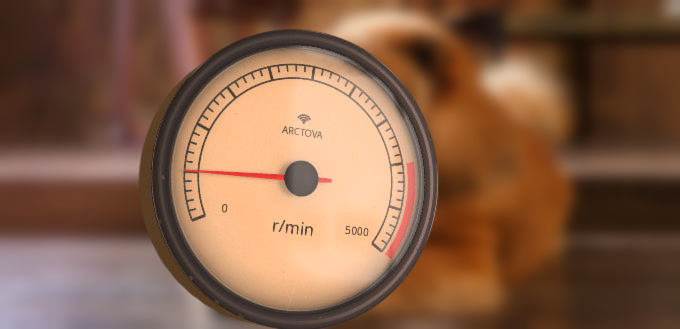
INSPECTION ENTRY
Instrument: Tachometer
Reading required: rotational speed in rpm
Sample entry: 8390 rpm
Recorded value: 500 rpm
